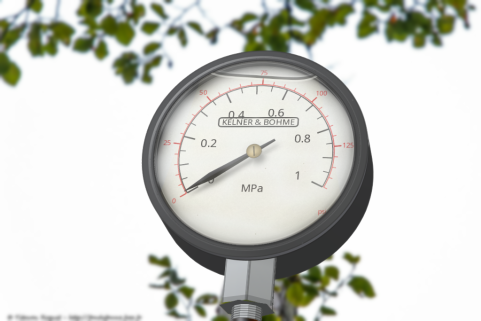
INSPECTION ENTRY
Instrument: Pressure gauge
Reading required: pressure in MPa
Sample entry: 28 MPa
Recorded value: 0 MPa
